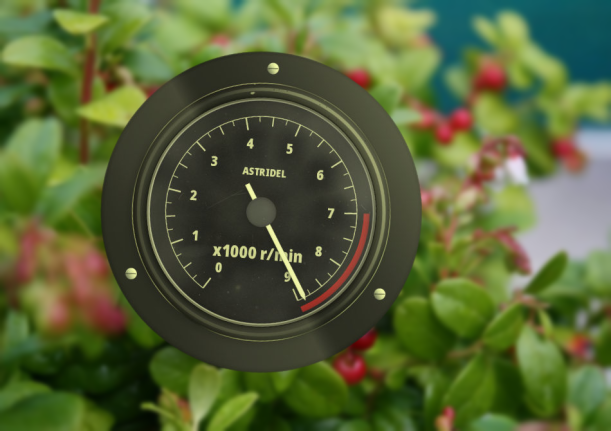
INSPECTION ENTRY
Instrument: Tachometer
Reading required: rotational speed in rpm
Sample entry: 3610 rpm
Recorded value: 8875 rpm
